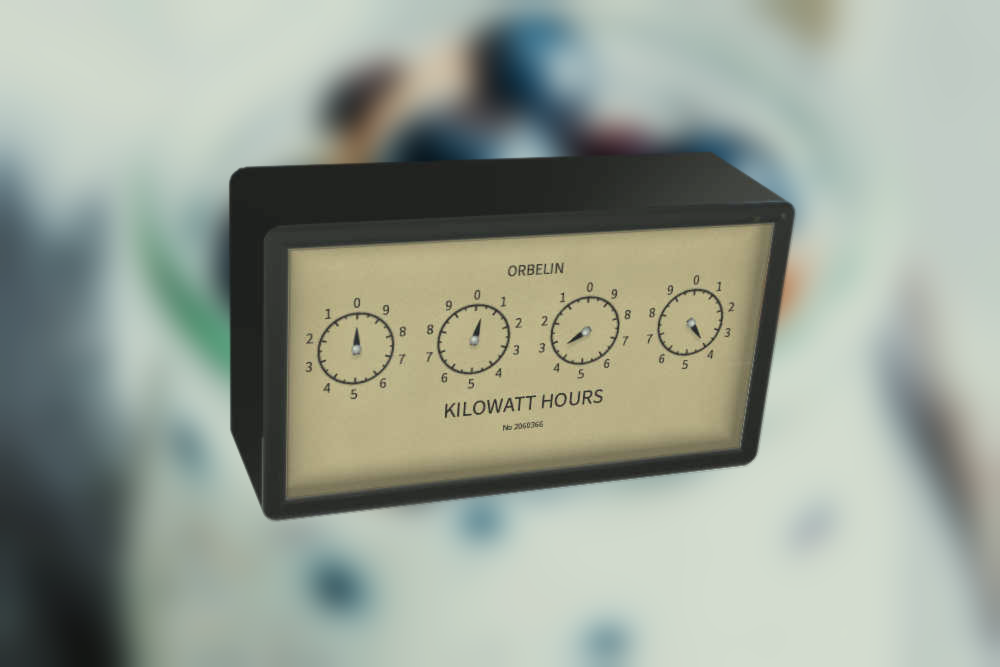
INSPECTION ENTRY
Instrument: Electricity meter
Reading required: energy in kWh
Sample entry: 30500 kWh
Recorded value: 34 kWh
